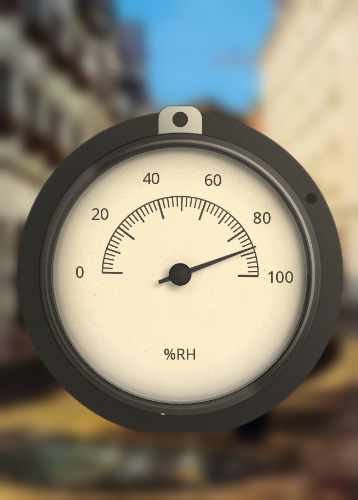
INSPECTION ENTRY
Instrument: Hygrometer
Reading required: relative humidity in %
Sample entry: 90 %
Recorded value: 88 %
